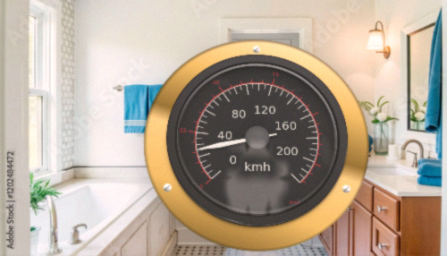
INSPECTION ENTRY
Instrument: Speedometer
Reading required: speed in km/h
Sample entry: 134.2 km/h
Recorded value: 25 km/h
